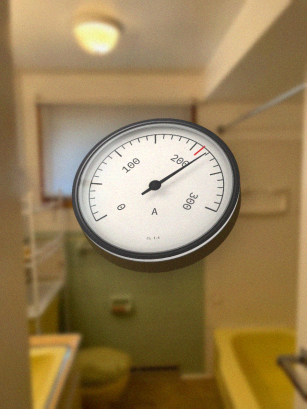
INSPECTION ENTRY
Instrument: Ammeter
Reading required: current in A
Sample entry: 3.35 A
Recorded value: 220 A
